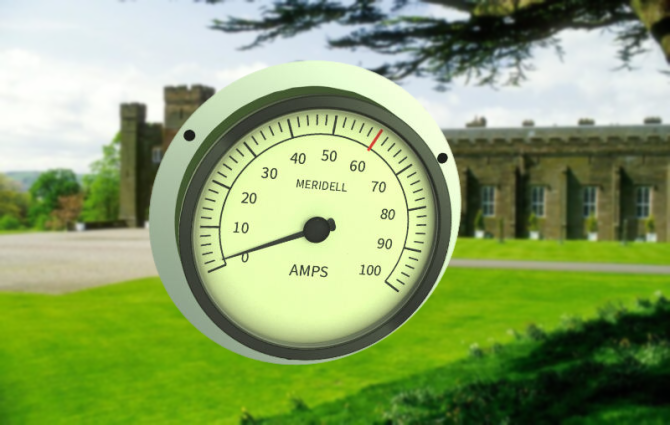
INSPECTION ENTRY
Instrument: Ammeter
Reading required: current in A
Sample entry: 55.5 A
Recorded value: 2 A
